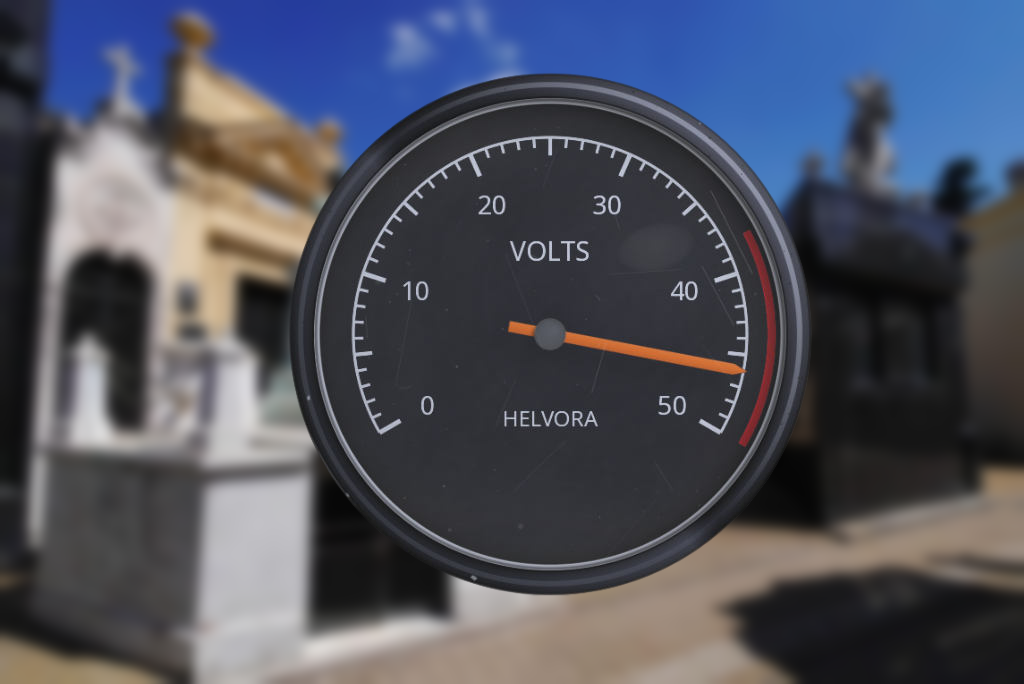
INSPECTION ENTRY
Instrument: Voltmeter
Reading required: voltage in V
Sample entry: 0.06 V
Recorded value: 46 V
